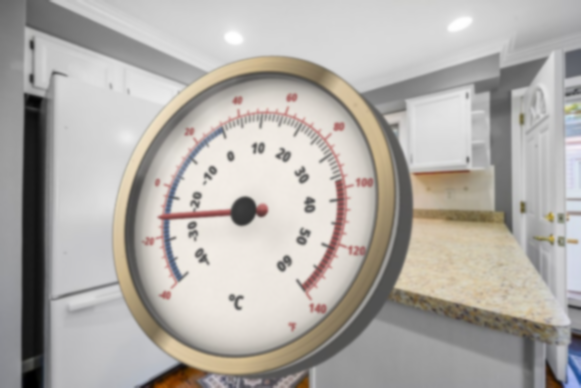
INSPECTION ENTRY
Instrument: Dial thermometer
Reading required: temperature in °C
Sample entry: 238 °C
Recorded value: -25 °C
